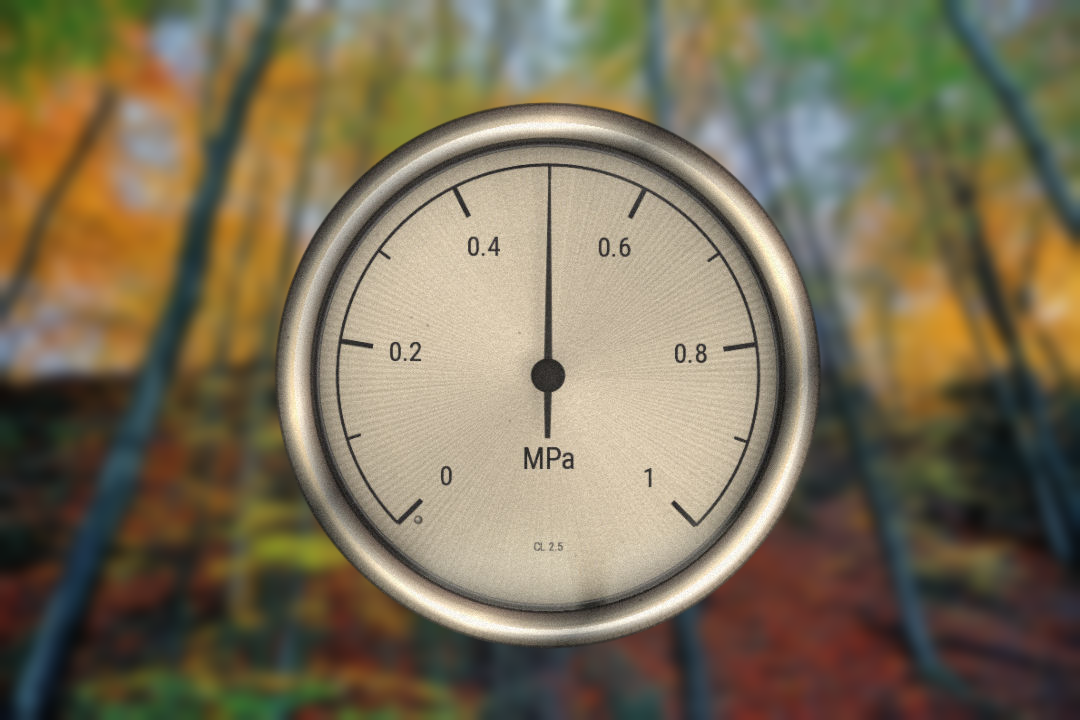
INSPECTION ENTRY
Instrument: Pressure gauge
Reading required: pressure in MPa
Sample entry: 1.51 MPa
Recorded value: 0.5 MPa
